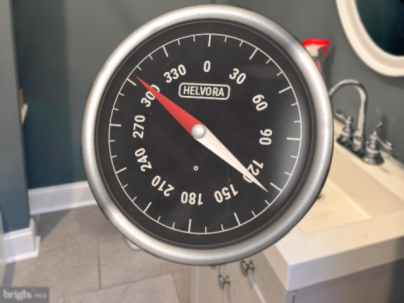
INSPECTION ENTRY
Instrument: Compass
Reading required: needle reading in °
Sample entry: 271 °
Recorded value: 305 °
